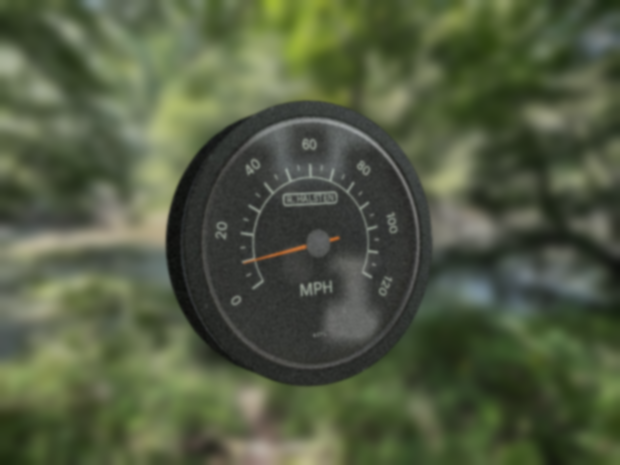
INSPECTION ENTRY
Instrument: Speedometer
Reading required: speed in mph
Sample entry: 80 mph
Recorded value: 10 mph
